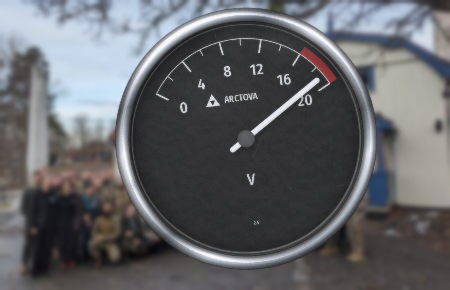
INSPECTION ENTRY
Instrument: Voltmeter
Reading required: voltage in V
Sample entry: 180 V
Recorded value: 19 V
